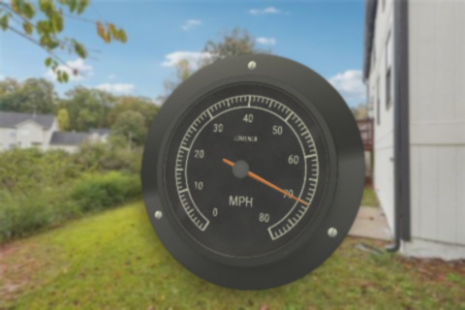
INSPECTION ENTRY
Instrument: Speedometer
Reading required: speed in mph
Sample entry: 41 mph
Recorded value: 70 mph
